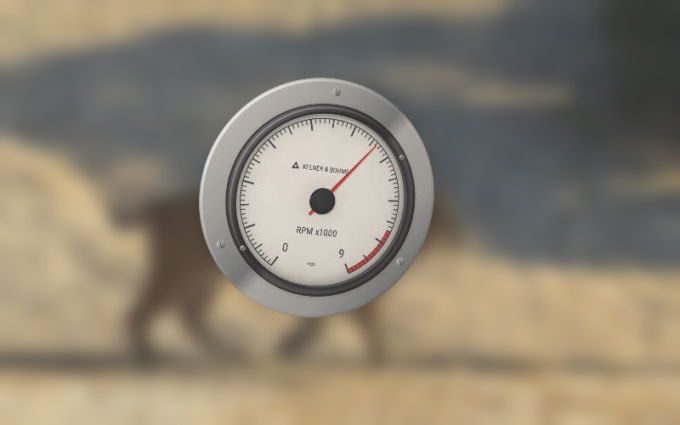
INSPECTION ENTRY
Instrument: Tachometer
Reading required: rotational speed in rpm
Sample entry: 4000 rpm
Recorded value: 5600 rpm
